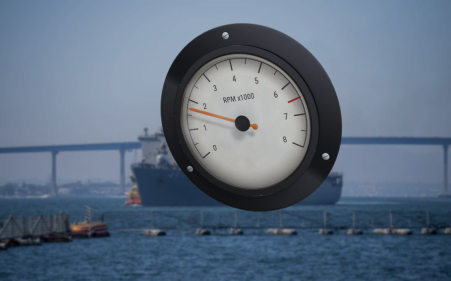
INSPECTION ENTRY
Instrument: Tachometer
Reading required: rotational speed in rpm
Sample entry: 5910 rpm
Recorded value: 1750 rpm
